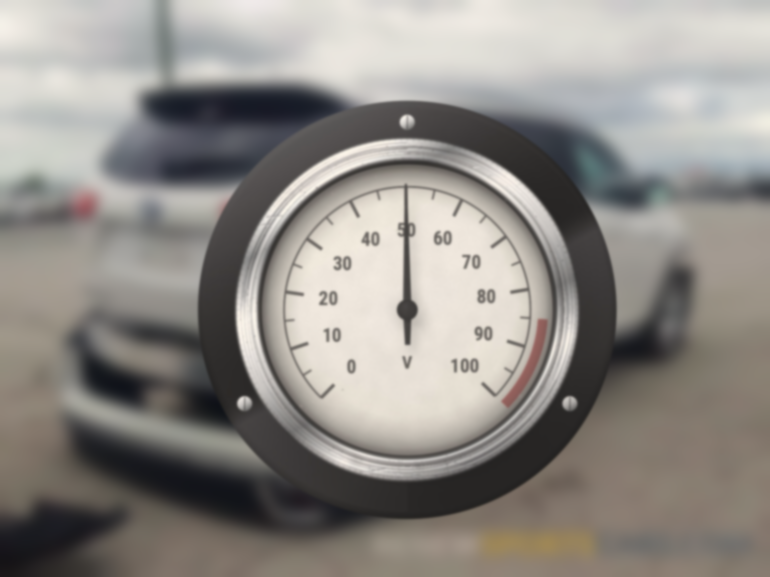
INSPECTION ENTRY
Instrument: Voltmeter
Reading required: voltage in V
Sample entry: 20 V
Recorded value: 50 V
